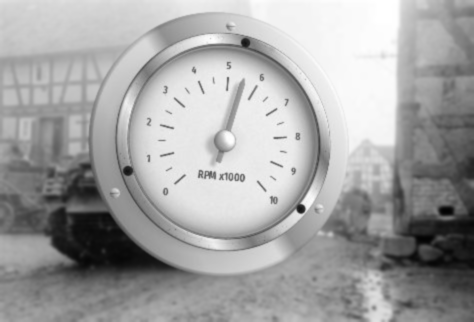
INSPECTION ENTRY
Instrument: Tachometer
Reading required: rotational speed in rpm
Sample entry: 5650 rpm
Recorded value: 5500 rpm
